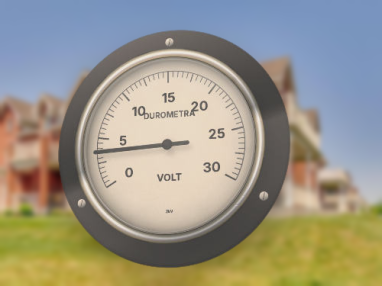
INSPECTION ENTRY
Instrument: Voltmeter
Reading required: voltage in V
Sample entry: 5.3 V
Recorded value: 3.5 V
